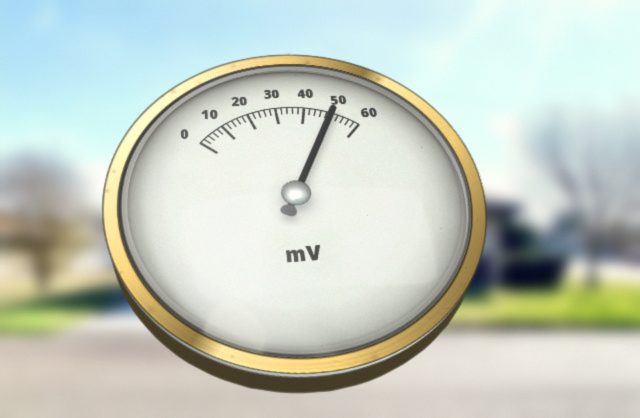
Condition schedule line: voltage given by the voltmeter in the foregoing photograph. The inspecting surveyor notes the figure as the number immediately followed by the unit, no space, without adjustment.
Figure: 50mV
